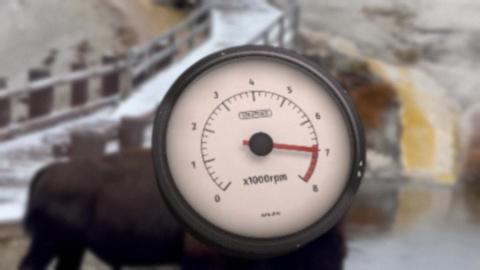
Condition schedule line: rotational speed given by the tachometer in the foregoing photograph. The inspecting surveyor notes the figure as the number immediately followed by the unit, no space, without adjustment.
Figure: 7000rpm
